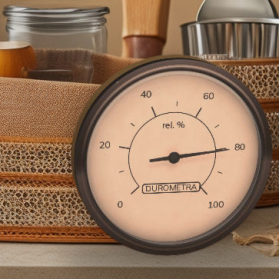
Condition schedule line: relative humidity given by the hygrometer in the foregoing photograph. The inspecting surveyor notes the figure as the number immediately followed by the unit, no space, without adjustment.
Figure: 80%
